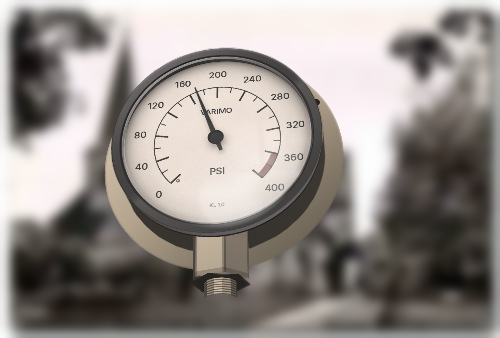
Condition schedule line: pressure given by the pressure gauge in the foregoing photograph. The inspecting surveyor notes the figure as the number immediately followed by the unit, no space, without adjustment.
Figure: 170psi
